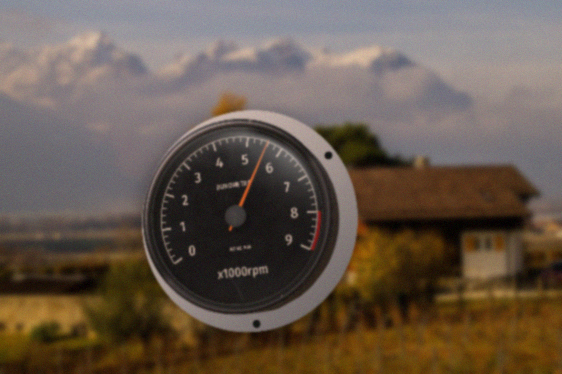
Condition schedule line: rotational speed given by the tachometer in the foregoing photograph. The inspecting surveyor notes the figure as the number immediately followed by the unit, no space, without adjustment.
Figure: 5600rpm
